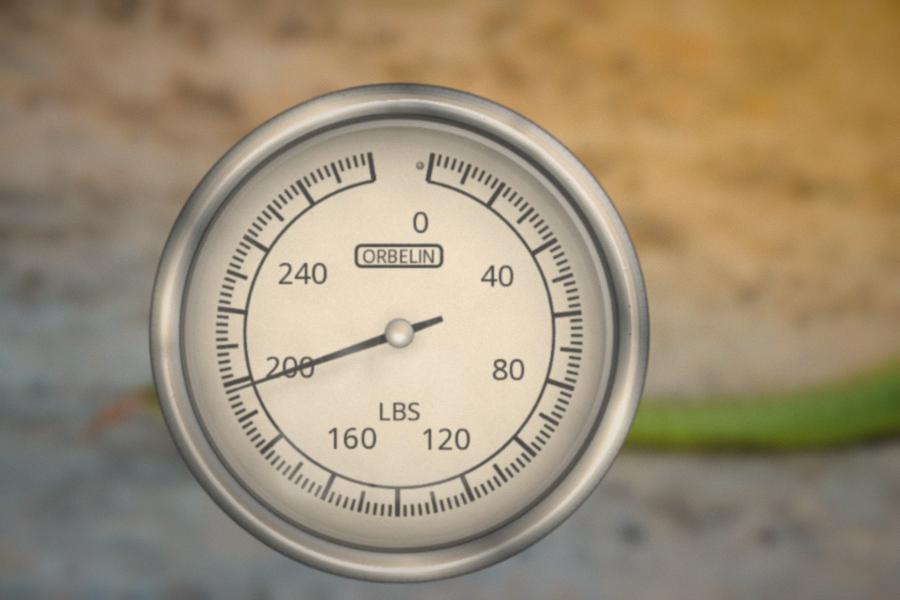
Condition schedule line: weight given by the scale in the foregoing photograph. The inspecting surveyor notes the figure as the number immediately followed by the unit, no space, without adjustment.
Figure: 198lb
